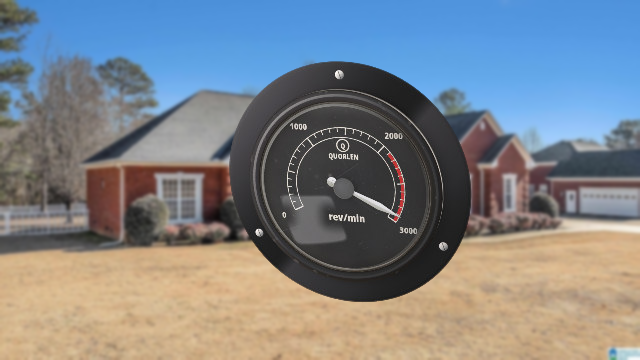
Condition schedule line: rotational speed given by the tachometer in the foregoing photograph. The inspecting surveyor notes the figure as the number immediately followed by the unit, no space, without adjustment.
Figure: 2900rpm
